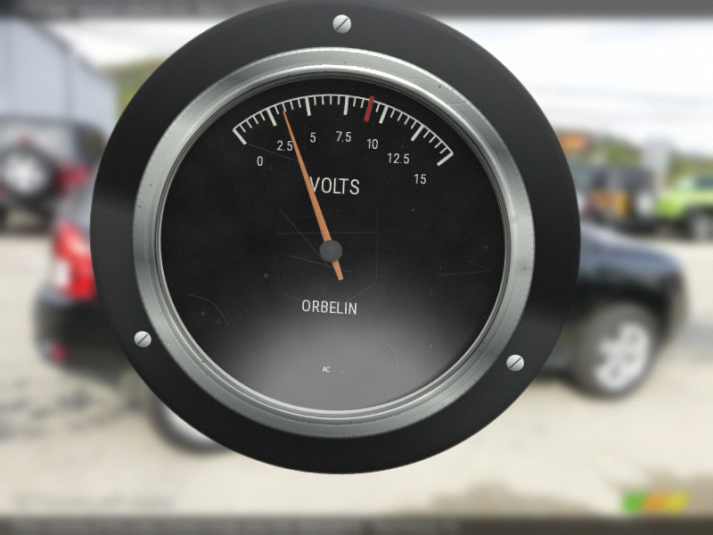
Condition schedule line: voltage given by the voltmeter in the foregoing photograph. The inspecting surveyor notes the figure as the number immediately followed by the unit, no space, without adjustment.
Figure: 3.5V
